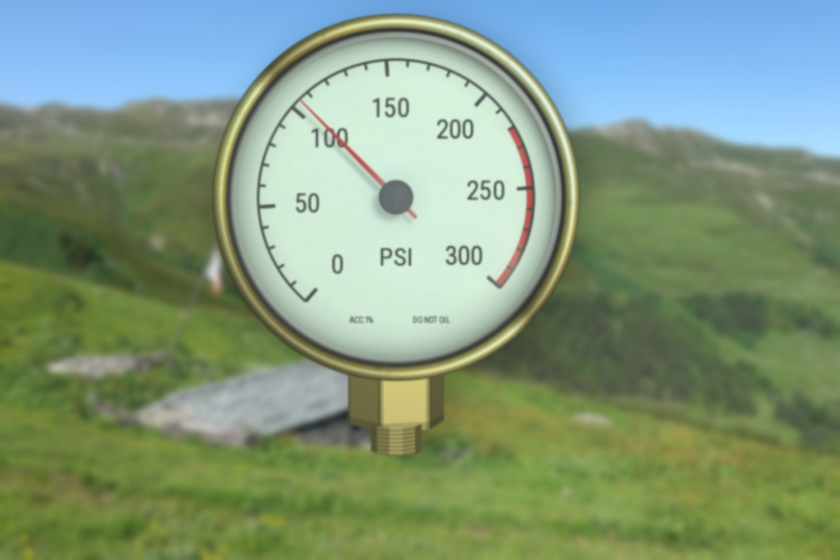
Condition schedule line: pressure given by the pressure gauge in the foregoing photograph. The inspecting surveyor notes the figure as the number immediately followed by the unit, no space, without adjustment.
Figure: 105psi
